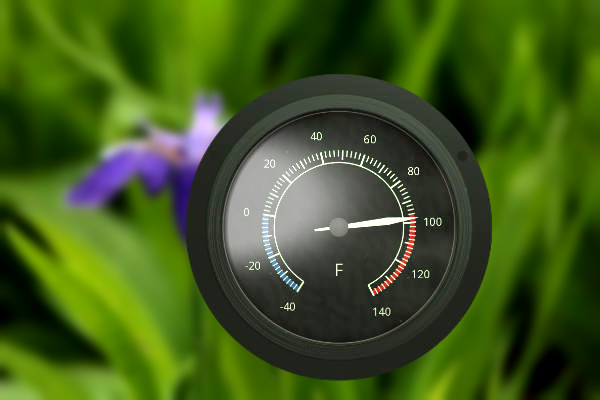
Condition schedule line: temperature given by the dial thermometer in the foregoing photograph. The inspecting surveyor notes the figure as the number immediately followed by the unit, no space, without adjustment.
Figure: 98°F
